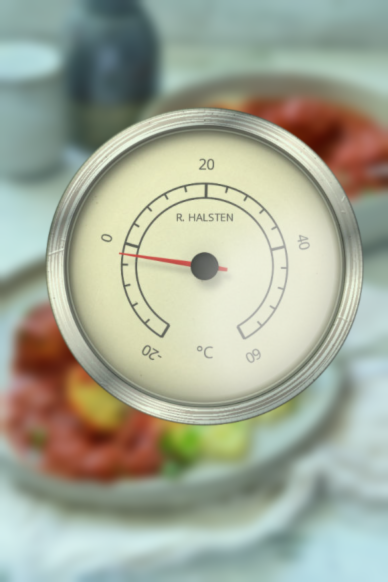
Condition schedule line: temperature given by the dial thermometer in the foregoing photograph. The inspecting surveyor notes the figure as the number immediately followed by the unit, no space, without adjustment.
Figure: -2°C
